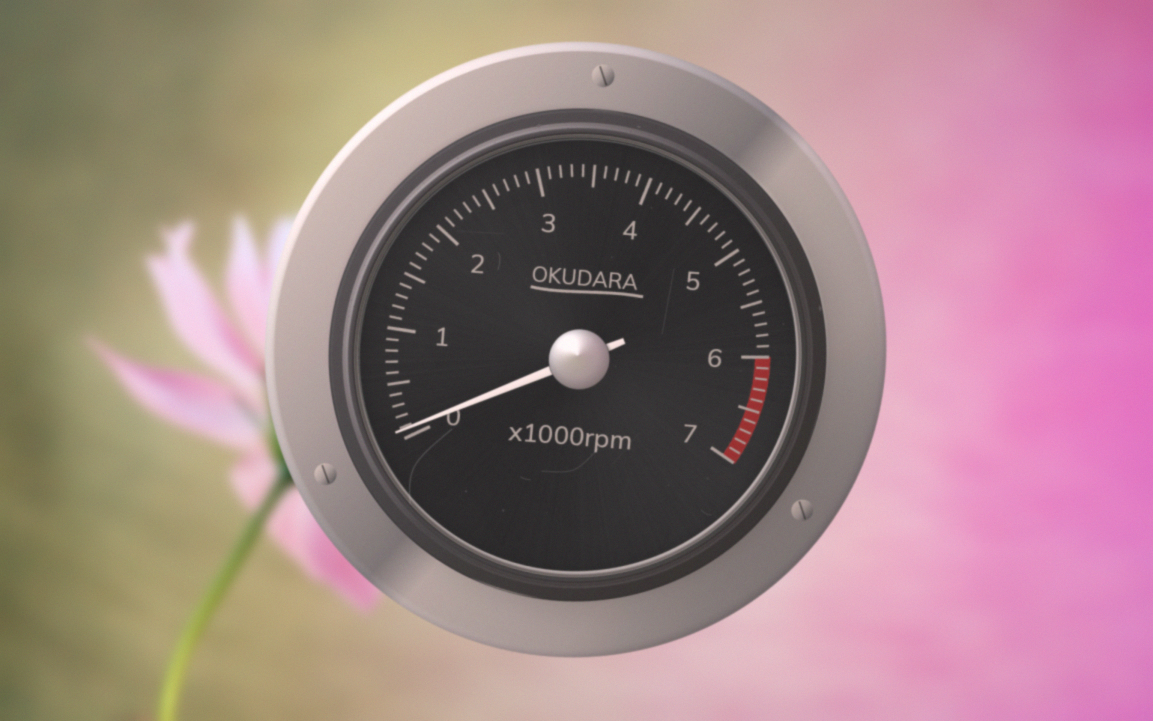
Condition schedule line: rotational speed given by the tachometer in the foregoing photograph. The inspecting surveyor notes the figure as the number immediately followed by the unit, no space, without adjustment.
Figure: 100rpm
